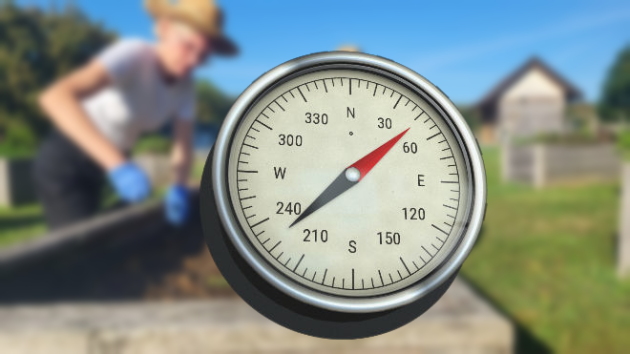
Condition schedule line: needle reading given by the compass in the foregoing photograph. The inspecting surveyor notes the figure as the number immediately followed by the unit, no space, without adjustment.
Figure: 47.5°
